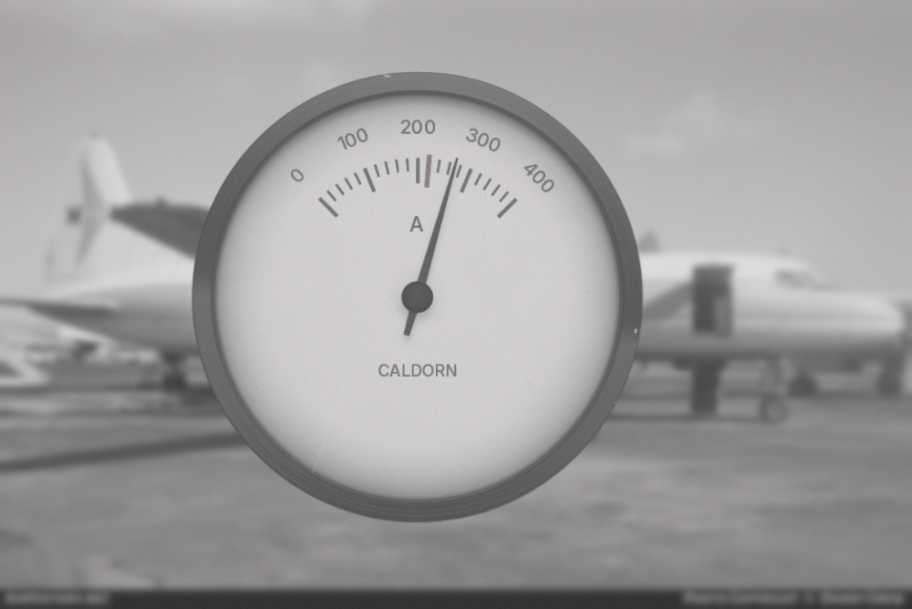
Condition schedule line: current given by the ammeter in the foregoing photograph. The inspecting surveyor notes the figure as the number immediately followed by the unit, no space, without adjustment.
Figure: 270A
